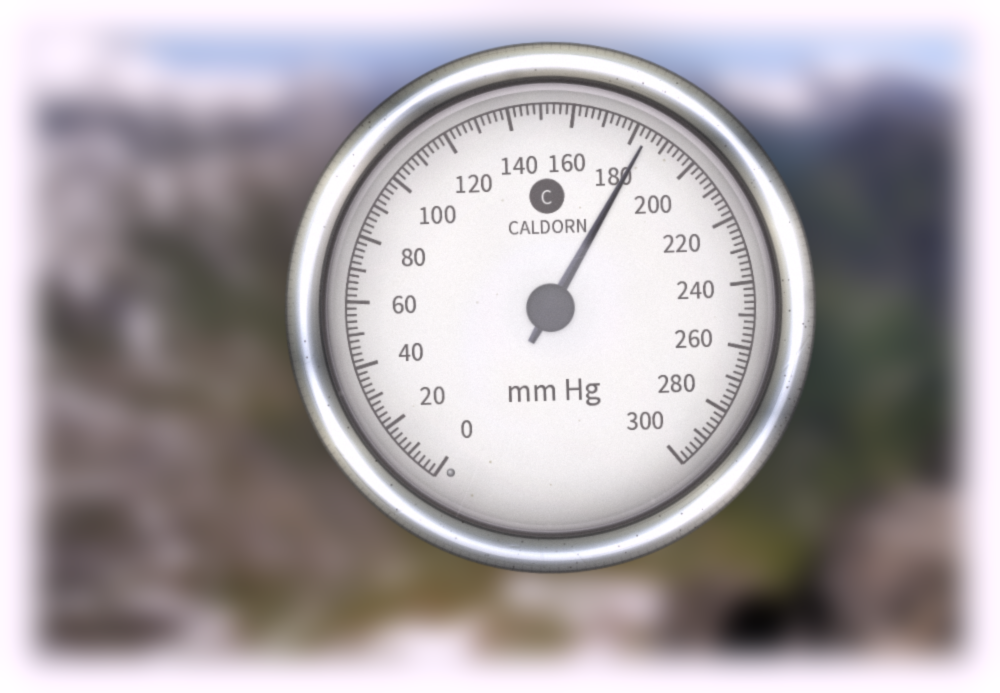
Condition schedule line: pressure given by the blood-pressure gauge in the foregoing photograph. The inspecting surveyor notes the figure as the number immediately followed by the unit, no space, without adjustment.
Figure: 184mmHg
